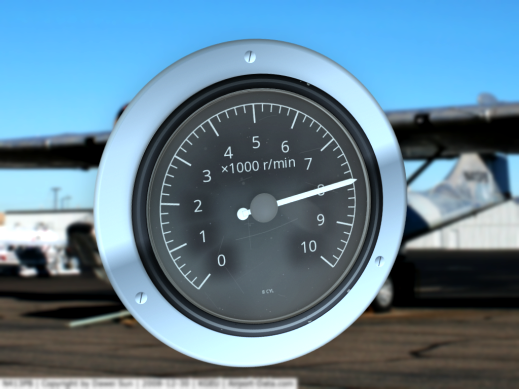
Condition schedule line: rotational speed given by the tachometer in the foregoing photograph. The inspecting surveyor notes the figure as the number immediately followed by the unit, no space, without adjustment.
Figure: 8000rpm
